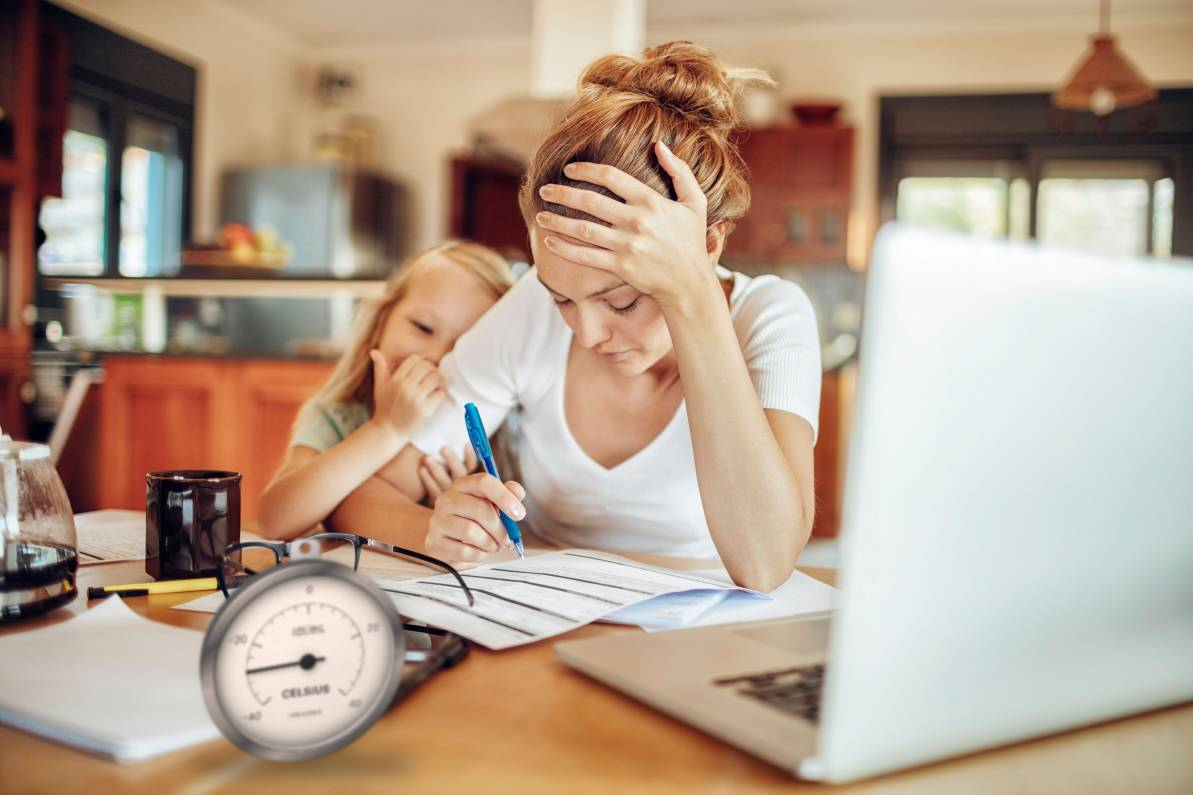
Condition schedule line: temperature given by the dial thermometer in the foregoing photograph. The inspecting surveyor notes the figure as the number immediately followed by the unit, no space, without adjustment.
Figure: -28°C
